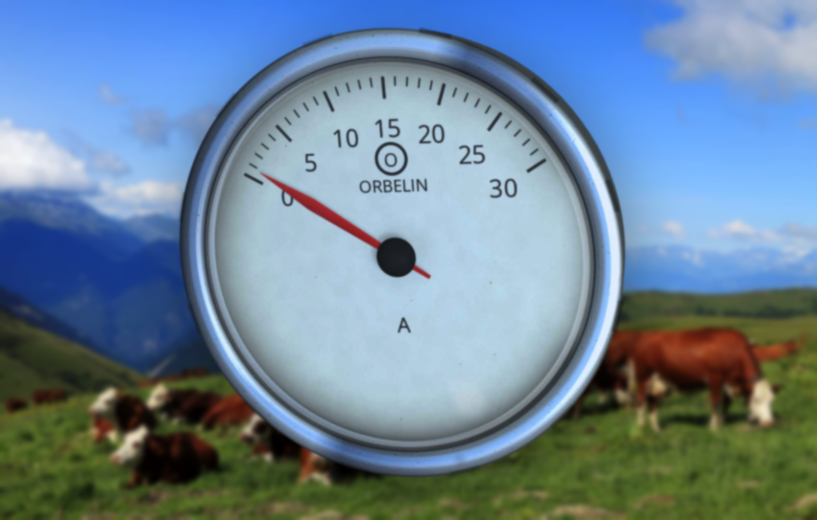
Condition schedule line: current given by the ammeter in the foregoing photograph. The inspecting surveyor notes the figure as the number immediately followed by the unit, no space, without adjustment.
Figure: 1A
